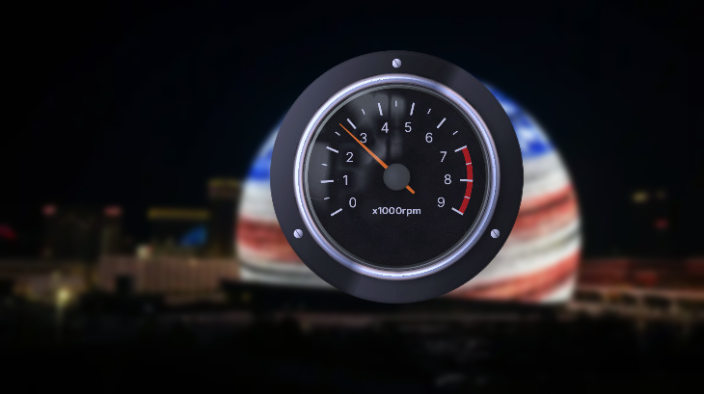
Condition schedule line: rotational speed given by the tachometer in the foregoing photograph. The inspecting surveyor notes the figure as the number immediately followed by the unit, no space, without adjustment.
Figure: 2750rpm
